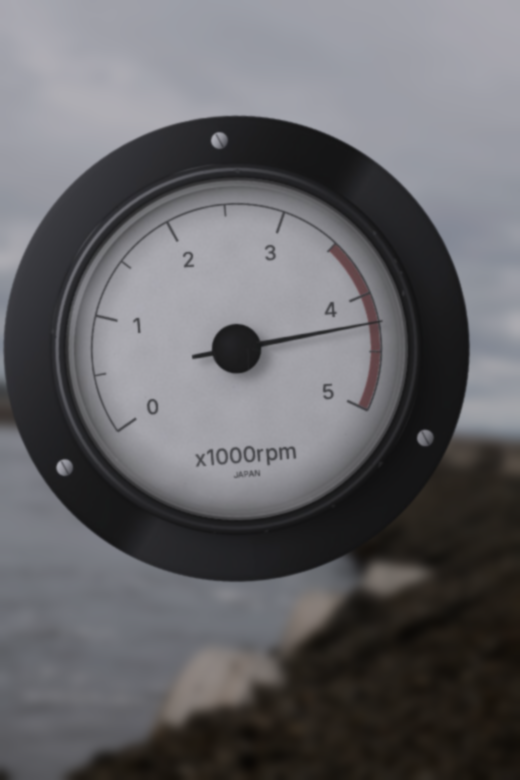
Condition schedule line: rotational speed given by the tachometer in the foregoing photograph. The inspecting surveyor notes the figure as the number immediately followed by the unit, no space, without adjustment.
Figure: 4250rpm
